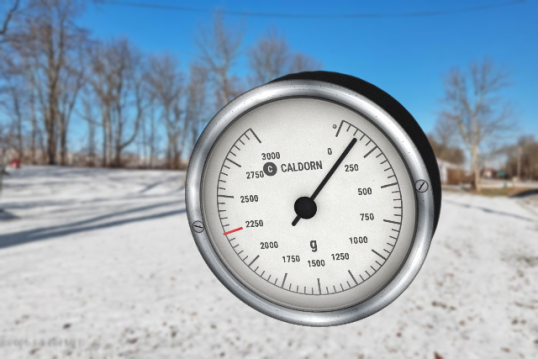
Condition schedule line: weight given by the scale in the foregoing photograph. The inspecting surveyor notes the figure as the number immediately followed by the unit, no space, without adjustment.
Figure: 125g
